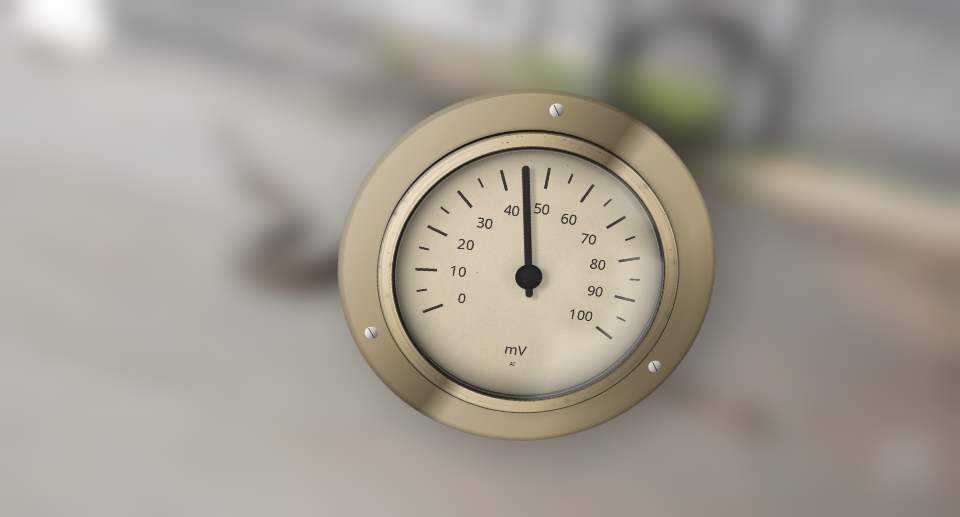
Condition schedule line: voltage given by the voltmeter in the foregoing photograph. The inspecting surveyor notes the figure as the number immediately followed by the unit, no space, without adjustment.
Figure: 45mV
